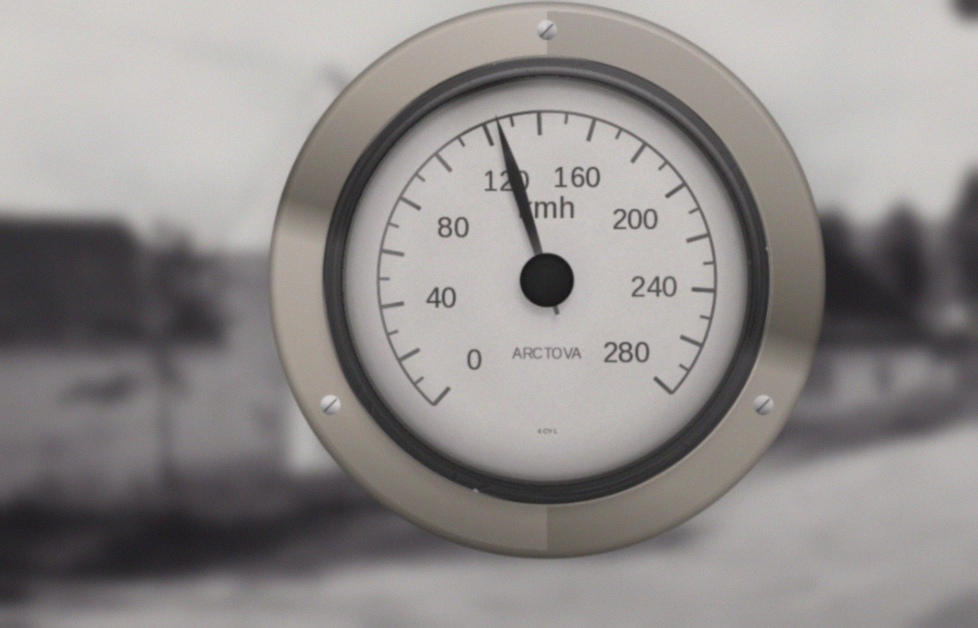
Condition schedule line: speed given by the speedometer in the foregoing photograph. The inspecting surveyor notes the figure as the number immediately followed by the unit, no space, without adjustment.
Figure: 125km/h
